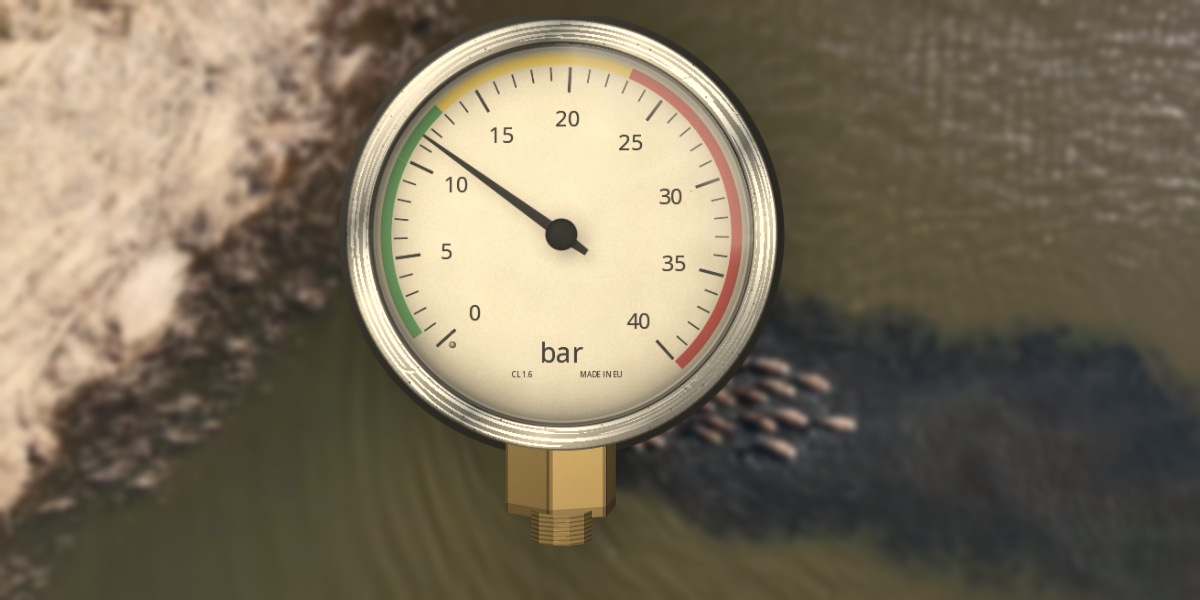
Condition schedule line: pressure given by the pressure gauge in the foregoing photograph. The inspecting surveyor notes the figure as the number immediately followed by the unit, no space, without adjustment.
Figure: 11.5bar
